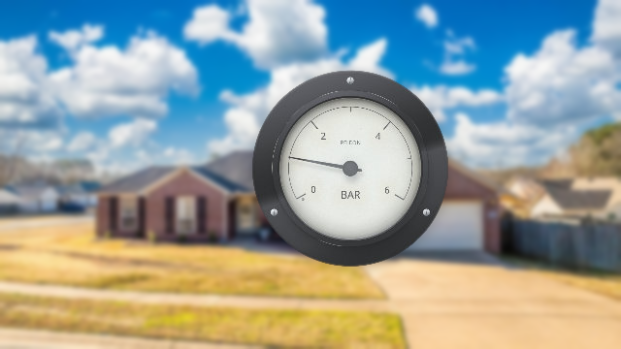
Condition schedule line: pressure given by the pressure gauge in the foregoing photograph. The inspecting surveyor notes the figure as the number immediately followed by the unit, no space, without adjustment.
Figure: 1bar
